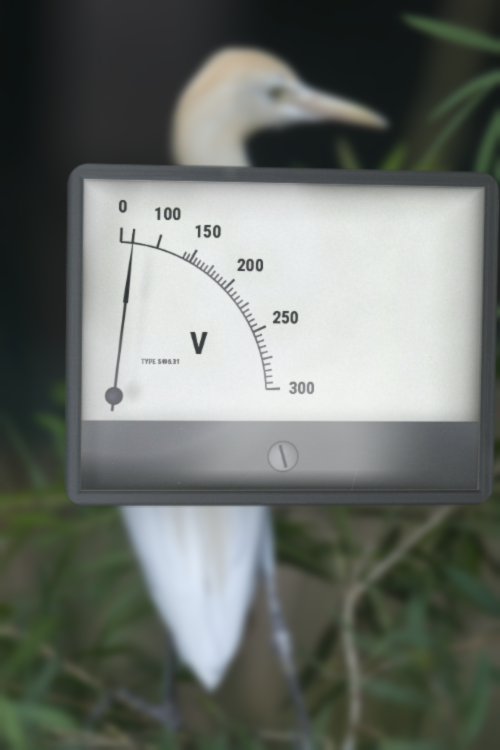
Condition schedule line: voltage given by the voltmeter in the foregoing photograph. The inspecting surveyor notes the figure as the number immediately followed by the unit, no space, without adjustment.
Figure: 50V
